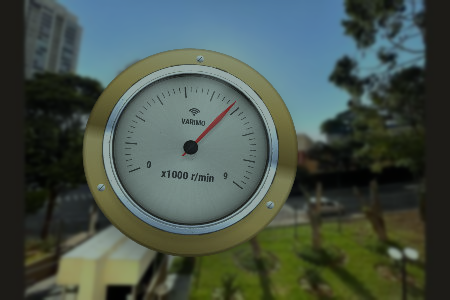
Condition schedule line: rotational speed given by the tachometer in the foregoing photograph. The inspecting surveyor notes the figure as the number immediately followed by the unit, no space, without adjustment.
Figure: 5800rpm
